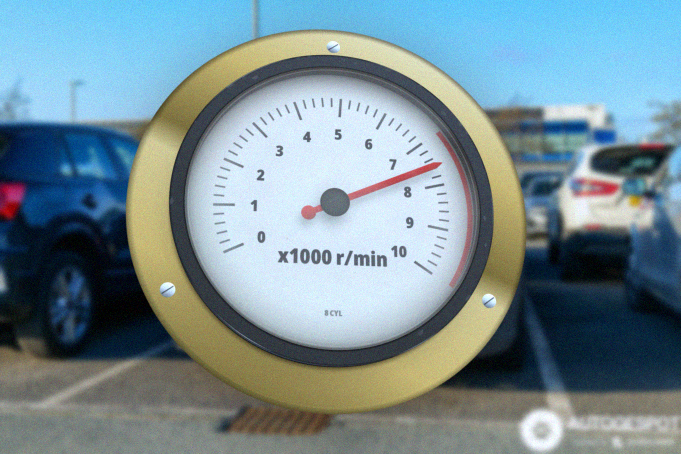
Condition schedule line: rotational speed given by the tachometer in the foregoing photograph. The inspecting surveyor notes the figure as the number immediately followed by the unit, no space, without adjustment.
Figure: 7600rpm
